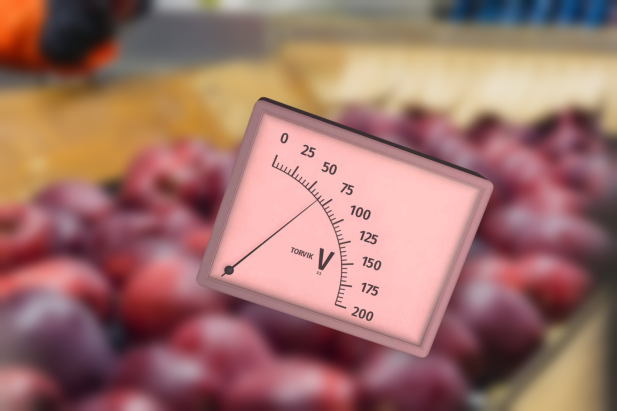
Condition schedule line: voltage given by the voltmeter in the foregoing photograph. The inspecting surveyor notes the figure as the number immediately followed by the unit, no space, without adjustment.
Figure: 65V
